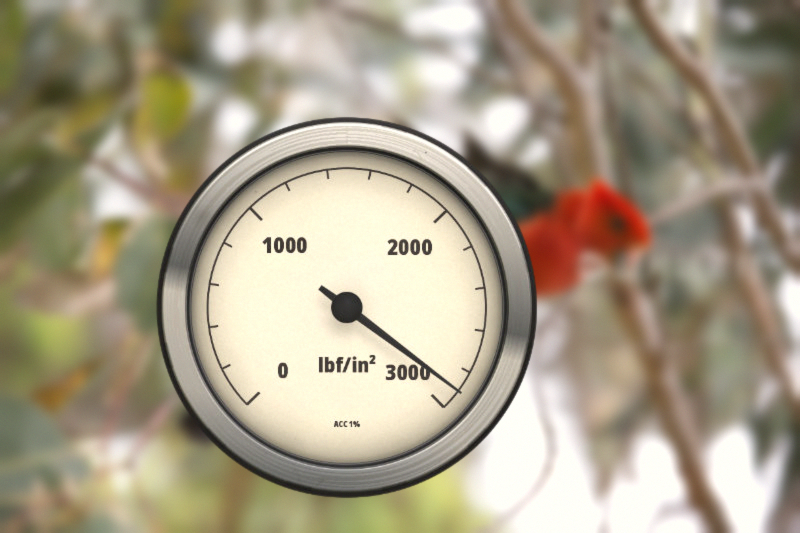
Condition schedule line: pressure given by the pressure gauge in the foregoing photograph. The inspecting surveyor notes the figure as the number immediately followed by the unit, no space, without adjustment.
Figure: 2900psi
